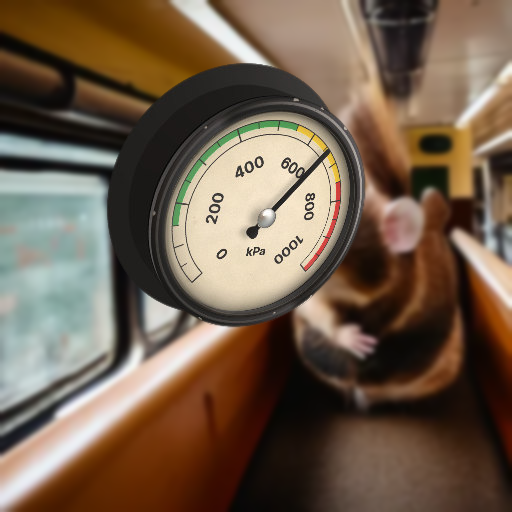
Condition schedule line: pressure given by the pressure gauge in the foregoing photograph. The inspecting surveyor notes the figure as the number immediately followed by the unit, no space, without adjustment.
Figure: 650kPa
